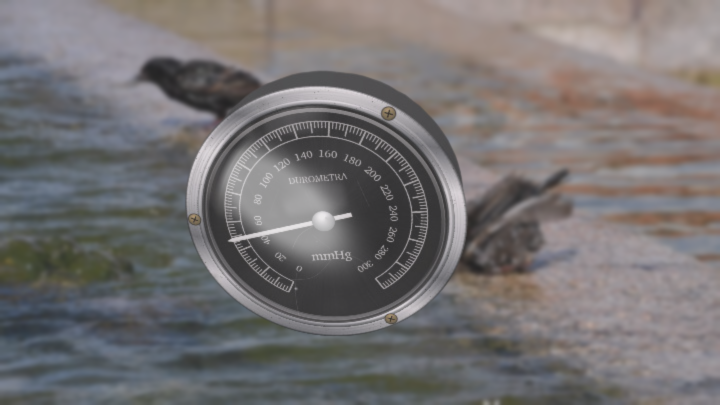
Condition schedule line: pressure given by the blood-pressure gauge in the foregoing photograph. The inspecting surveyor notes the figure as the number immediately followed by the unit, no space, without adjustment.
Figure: 50mmHg
